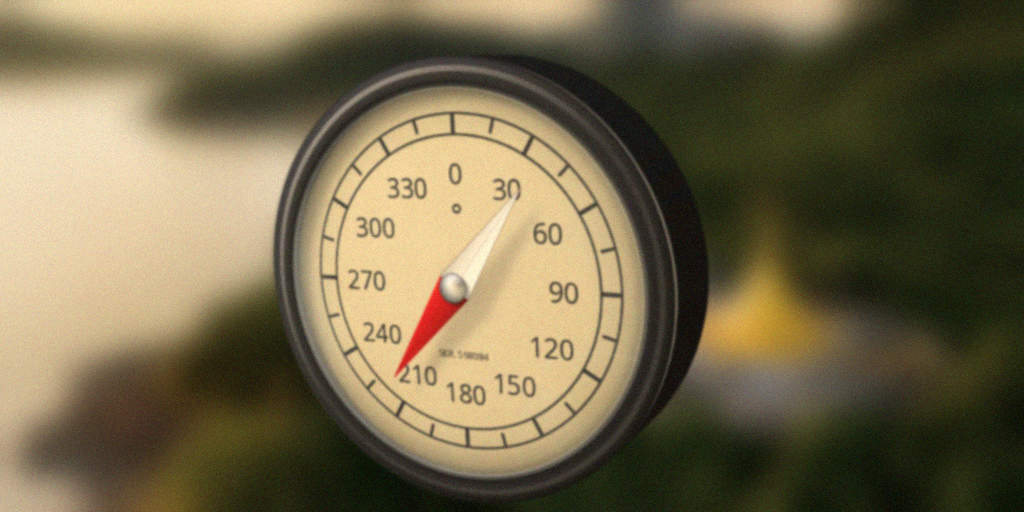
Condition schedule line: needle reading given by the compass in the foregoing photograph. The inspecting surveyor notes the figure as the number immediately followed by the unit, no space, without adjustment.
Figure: 217.5°
